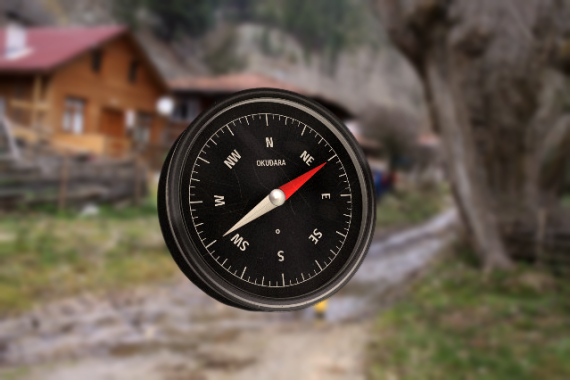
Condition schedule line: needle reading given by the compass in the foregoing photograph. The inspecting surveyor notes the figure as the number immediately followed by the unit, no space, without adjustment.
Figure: 60°
